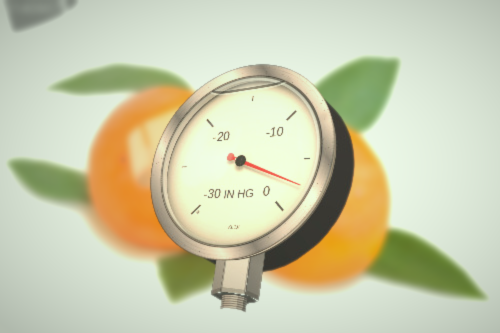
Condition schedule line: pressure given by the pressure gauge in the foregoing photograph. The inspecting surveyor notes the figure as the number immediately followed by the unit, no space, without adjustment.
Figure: -2.5inHg
